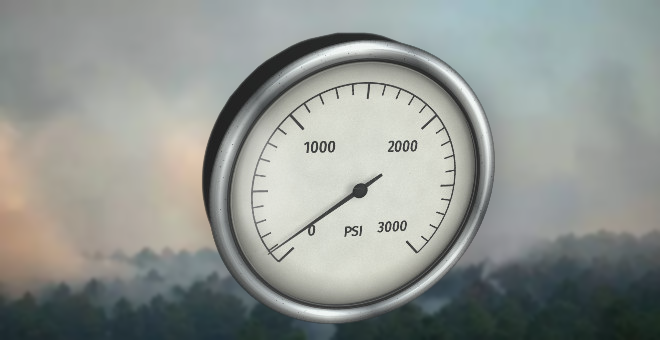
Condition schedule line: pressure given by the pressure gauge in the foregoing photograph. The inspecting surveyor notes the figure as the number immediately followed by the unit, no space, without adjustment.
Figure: 100psi
